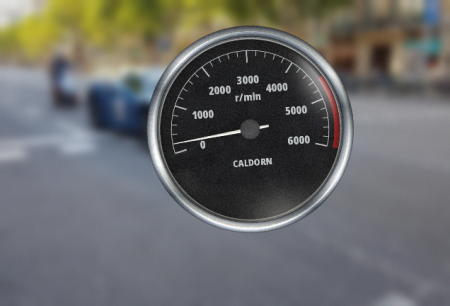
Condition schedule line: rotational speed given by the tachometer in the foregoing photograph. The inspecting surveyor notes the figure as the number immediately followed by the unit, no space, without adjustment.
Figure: 200rpm
